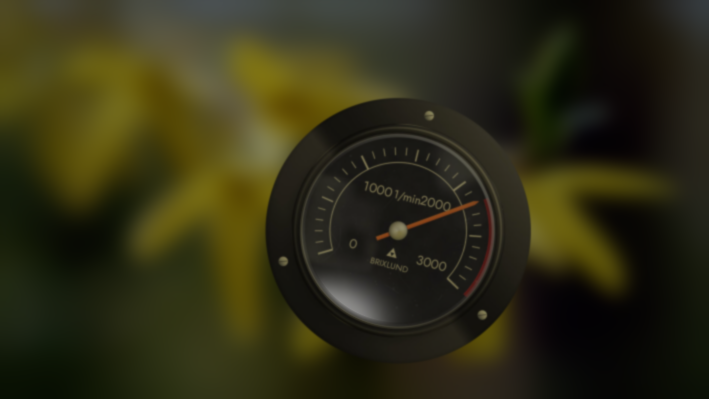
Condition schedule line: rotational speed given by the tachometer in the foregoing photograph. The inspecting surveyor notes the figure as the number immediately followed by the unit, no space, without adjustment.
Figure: 2200rpm
